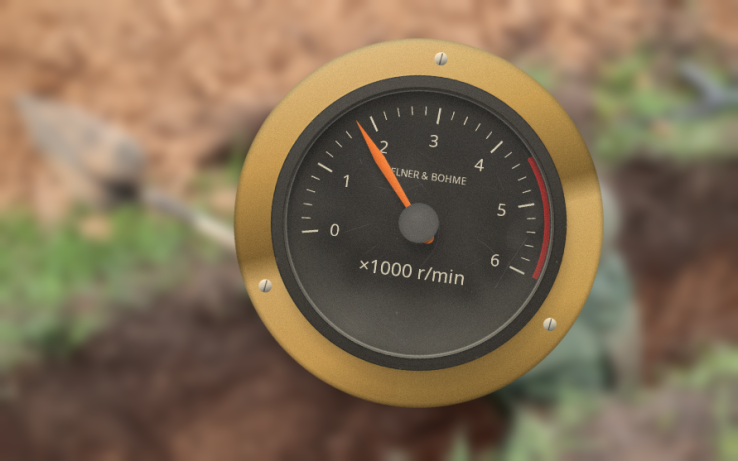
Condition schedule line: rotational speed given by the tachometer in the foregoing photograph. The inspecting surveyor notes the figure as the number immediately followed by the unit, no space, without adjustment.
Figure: 1800rpm
